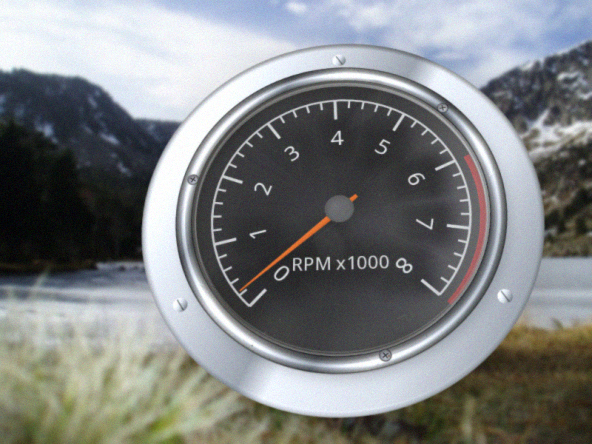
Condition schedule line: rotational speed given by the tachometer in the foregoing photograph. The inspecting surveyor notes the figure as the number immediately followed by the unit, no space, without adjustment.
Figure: 200rpm
